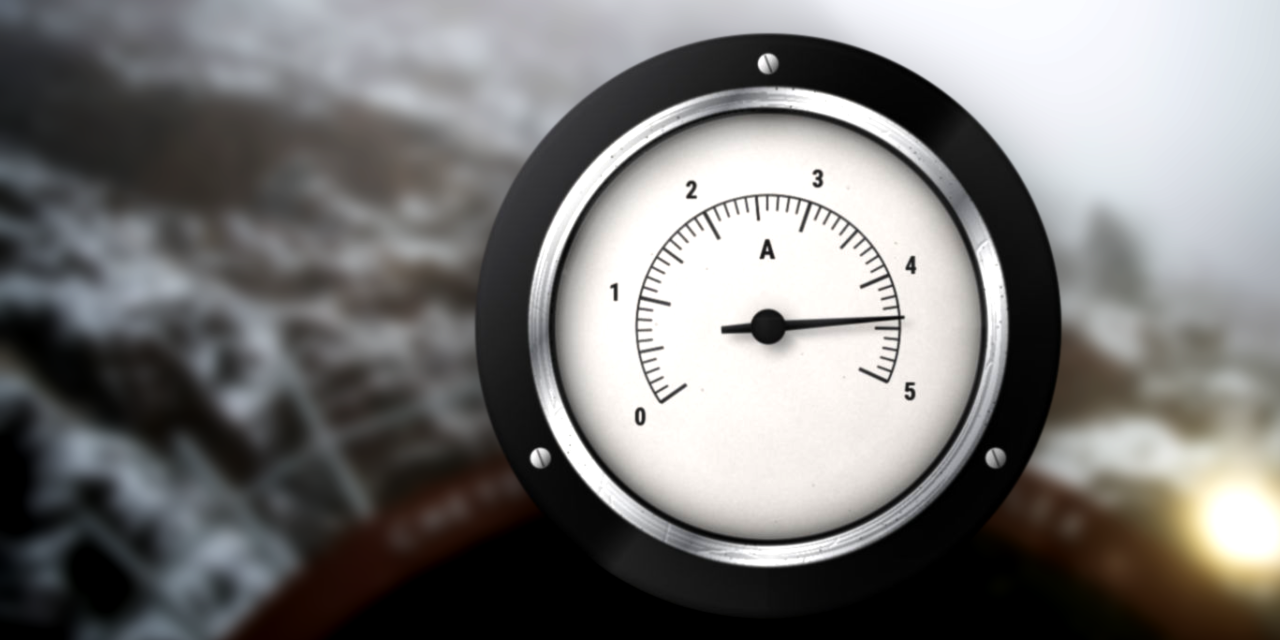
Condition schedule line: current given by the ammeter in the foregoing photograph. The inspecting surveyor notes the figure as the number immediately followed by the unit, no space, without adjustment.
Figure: 4.4A
